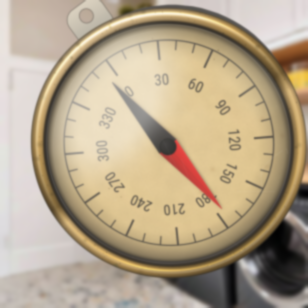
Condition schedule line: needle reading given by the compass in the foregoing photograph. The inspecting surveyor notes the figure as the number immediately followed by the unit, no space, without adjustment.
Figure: 175°
